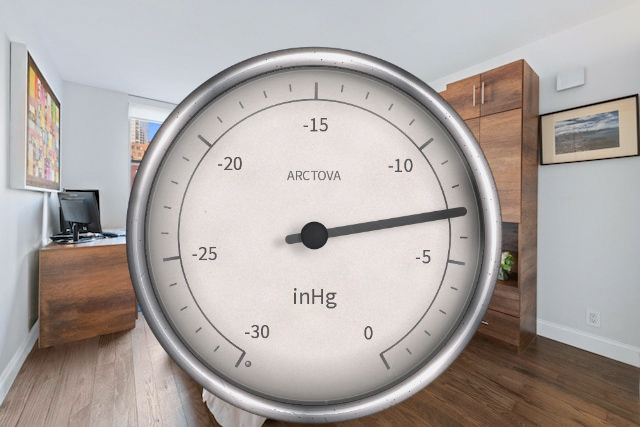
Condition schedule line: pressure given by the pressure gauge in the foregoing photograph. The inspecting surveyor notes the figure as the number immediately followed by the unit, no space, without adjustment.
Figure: -7inHg
